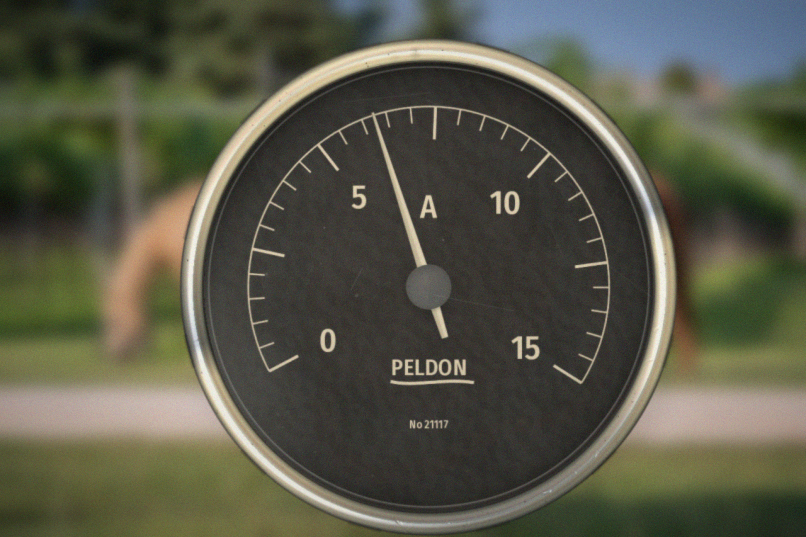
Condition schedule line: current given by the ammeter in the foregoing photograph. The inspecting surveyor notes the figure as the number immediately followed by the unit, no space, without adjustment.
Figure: 6.25A
